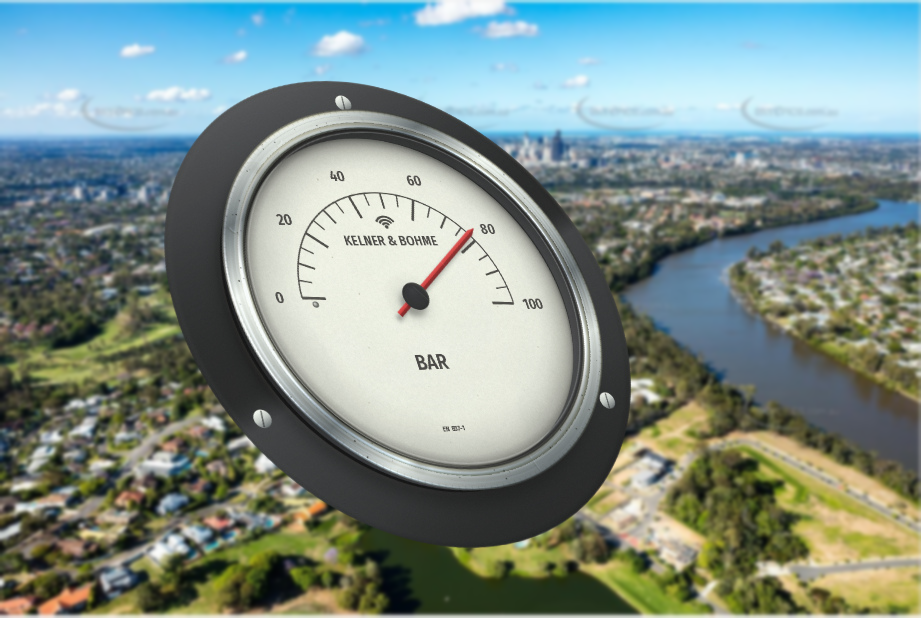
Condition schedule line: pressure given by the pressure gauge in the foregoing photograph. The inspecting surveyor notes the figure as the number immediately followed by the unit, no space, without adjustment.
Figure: 77.5bar
